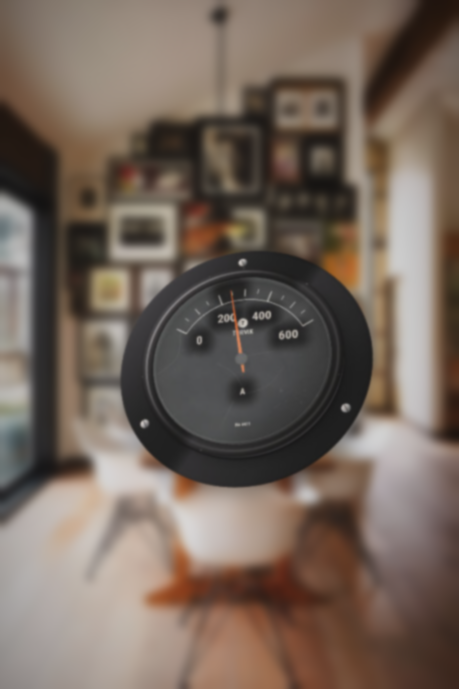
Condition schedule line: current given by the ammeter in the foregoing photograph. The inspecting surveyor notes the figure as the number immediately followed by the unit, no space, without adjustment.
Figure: 250A
